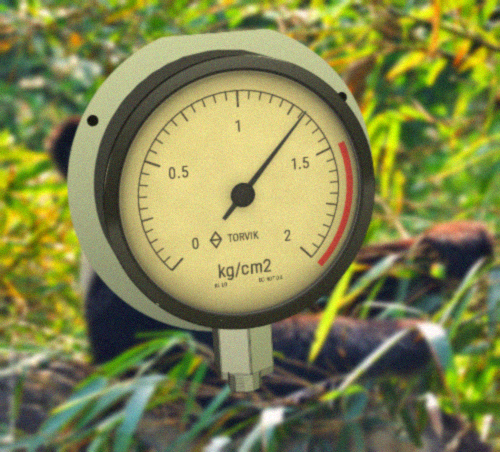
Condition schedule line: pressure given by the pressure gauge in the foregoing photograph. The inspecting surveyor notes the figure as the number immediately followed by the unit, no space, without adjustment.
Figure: 1.3kg/cm²
